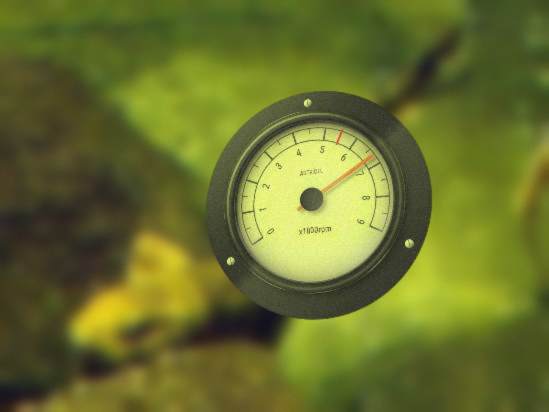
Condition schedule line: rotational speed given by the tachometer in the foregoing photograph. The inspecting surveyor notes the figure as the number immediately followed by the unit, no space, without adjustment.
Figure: 6750rpm
